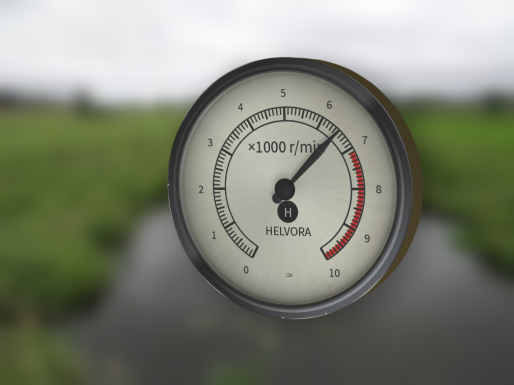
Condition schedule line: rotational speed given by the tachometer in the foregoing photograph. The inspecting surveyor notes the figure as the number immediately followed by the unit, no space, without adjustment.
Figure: 6500rpm
